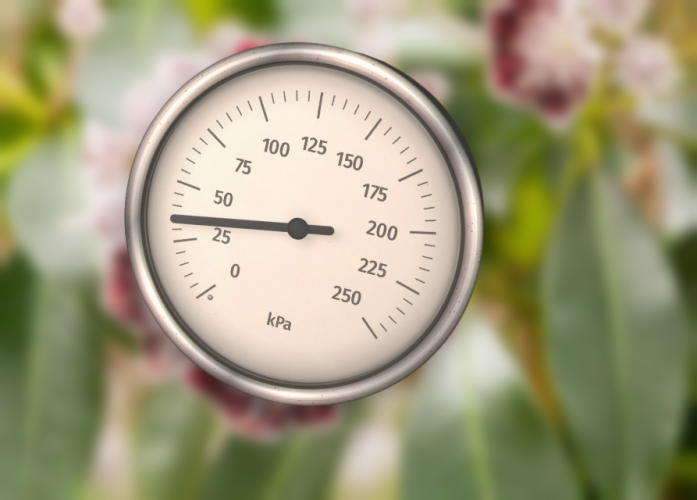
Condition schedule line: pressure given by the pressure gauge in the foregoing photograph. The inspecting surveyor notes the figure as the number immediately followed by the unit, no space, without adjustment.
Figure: 35kPa
